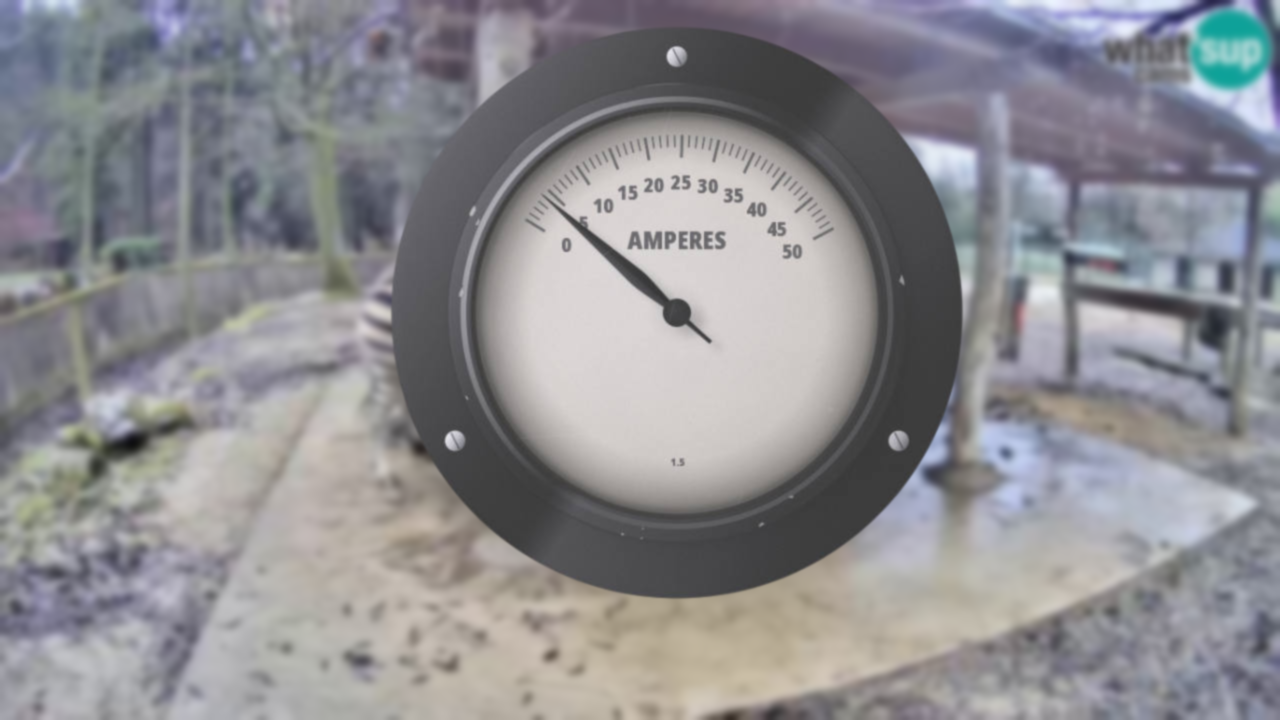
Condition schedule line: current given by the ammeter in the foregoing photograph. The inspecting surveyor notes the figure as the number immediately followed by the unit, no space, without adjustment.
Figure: 4A
